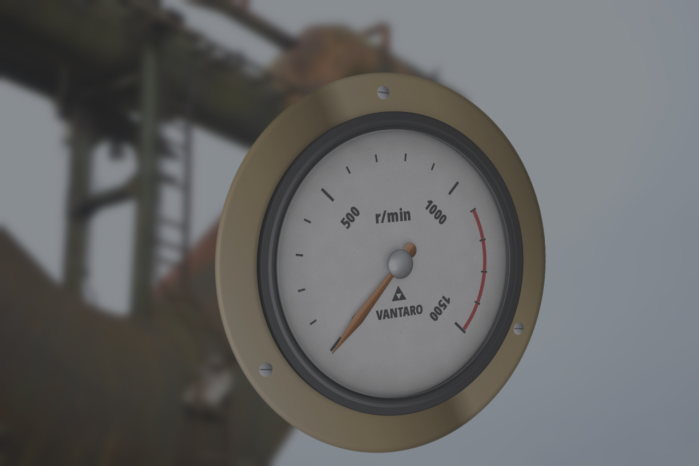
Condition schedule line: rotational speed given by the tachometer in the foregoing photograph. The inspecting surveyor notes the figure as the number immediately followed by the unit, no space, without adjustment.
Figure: 0rpm
